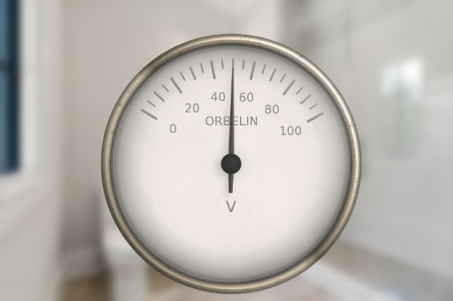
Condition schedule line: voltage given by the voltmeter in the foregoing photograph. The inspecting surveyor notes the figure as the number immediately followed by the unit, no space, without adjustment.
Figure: 50V
